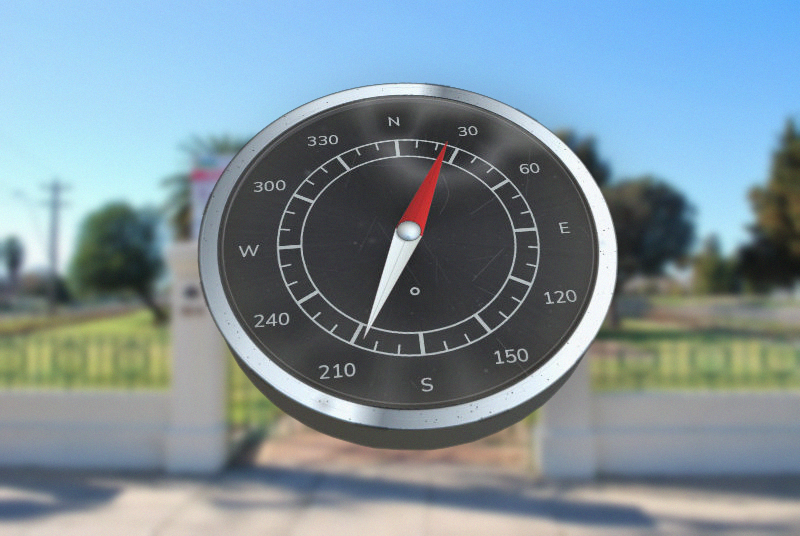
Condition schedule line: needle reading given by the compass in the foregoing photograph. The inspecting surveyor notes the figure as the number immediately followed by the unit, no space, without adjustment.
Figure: 25°
